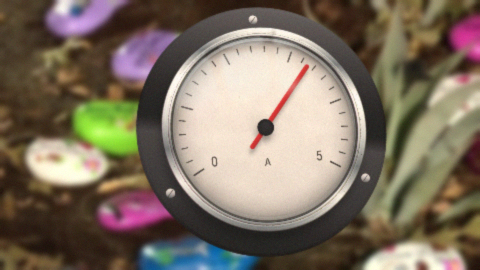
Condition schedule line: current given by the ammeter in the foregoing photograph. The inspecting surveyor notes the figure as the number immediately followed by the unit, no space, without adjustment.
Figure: 3.3A
